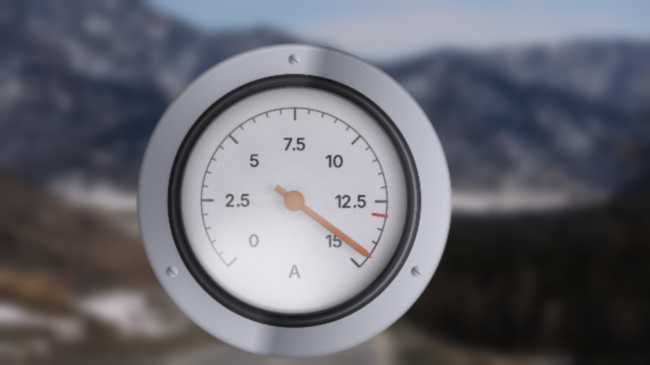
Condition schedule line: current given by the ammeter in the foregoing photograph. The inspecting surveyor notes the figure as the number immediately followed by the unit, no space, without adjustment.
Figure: 14.5A
